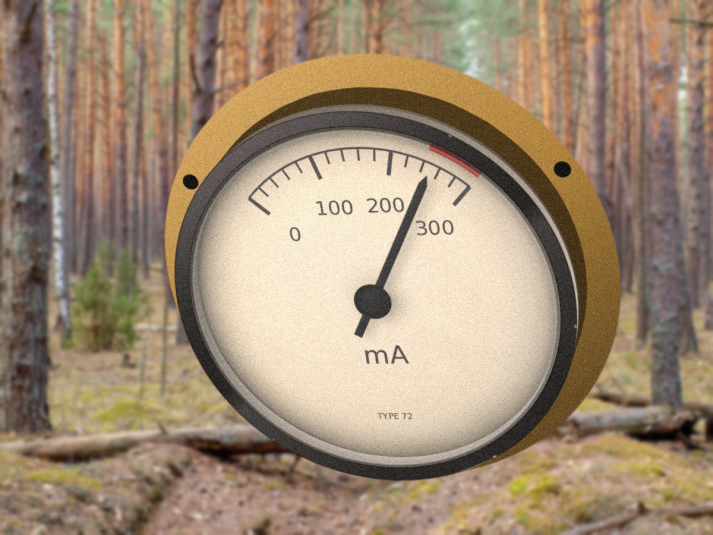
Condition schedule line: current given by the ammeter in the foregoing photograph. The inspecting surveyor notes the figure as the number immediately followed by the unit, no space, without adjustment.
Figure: 250mA
